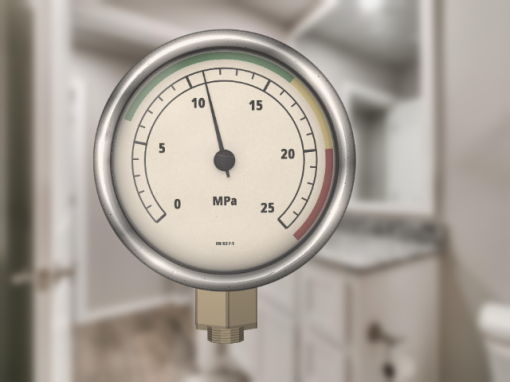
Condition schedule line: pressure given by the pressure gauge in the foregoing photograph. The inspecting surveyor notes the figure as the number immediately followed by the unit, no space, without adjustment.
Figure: 11MPa
